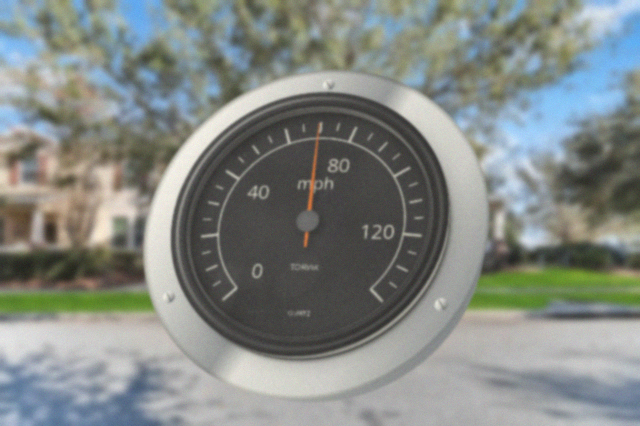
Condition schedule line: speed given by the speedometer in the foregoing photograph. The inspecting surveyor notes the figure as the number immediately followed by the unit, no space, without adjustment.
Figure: 70mph
